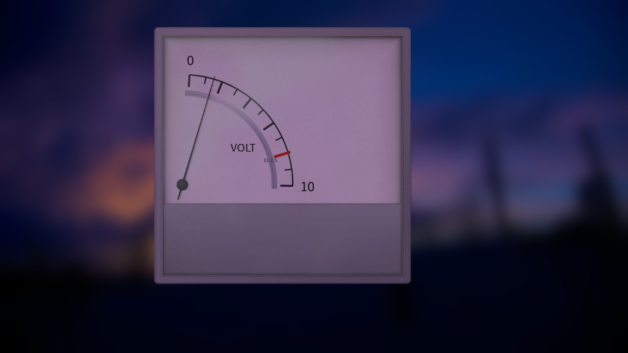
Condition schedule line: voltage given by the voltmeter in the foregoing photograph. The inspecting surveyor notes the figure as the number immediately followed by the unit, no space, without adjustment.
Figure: 1.5V
